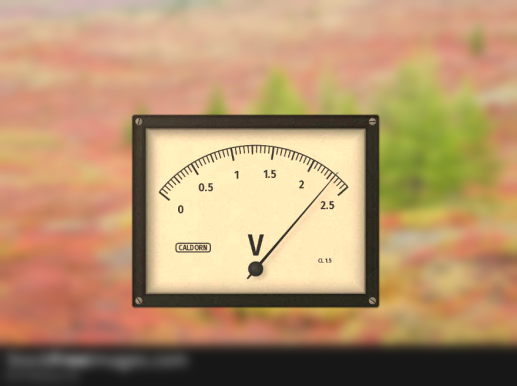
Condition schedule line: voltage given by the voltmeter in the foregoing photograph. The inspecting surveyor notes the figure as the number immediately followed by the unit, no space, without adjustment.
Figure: 2.3V
